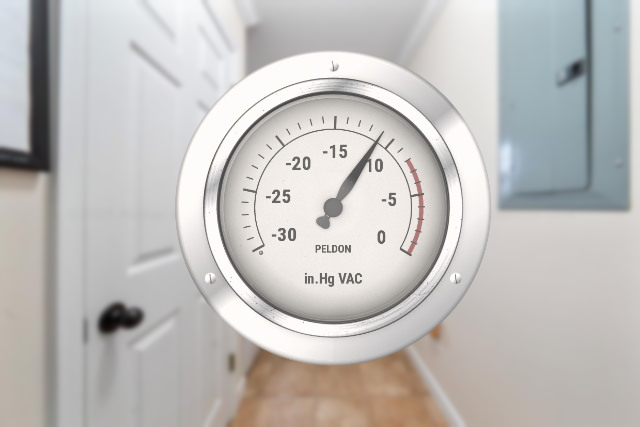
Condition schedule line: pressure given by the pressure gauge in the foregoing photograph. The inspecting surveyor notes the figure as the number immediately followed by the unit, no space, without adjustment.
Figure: -11inHg
